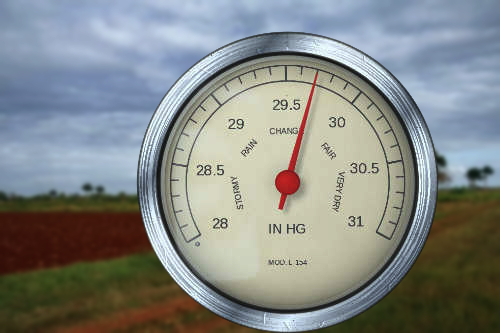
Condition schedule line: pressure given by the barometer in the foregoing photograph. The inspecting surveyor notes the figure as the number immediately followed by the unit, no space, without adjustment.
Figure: 29.7inHg
